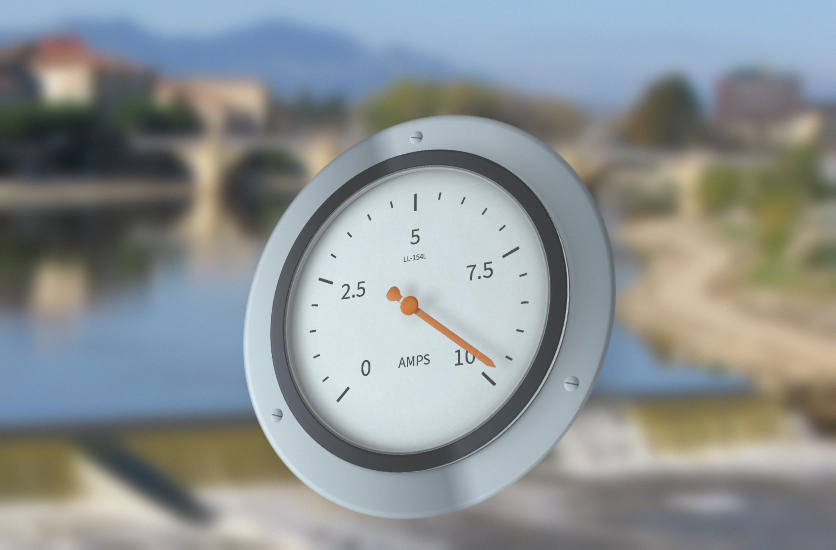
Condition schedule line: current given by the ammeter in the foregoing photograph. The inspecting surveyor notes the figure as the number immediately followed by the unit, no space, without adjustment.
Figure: 9.75A
